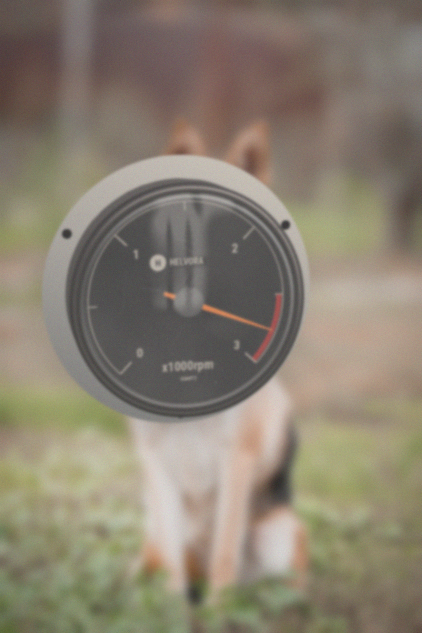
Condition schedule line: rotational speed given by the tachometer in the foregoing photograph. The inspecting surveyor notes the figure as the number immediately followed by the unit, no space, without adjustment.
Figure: 2750rpm
